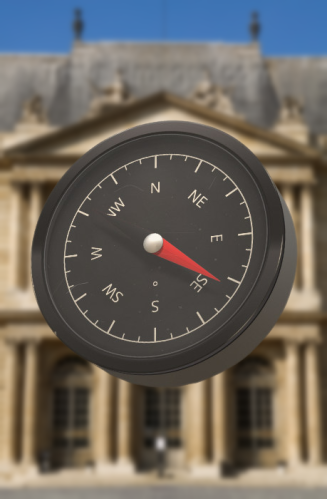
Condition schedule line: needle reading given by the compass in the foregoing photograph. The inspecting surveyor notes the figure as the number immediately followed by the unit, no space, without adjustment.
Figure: 125°
